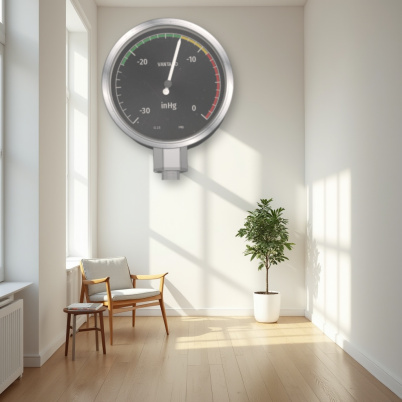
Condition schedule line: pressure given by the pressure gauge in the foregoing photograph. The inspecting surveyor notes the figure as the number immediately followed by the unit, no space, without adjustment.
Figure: -13inHg
